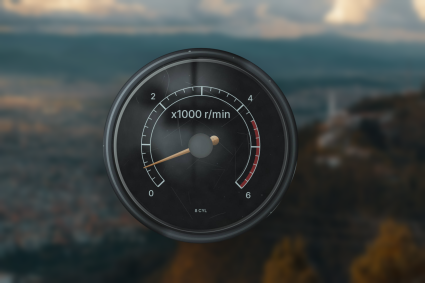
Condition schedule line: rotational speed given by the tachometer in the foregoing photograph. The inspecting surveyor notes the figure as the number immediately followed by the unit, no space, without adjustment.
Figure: 500rpm
